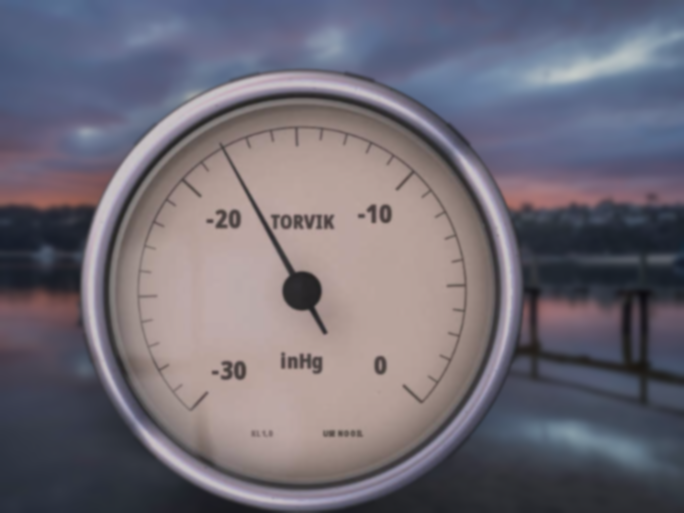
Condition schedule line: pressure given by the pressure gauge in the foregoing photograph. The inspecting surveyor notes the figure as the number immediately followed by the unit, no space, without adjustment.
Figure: -18inHg
